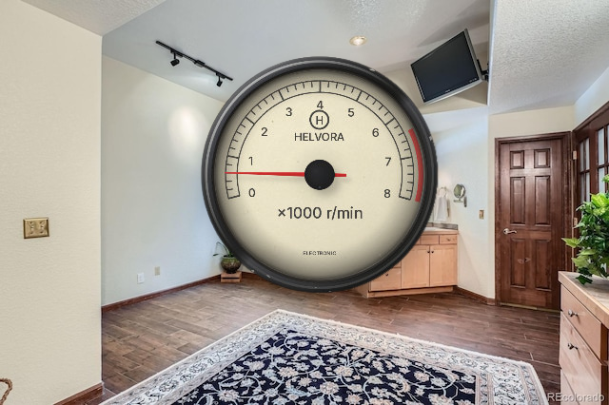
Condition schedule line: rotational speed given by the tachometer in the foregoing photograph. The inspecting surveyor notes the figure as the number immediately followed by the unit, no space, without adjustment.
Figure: 600rpm
